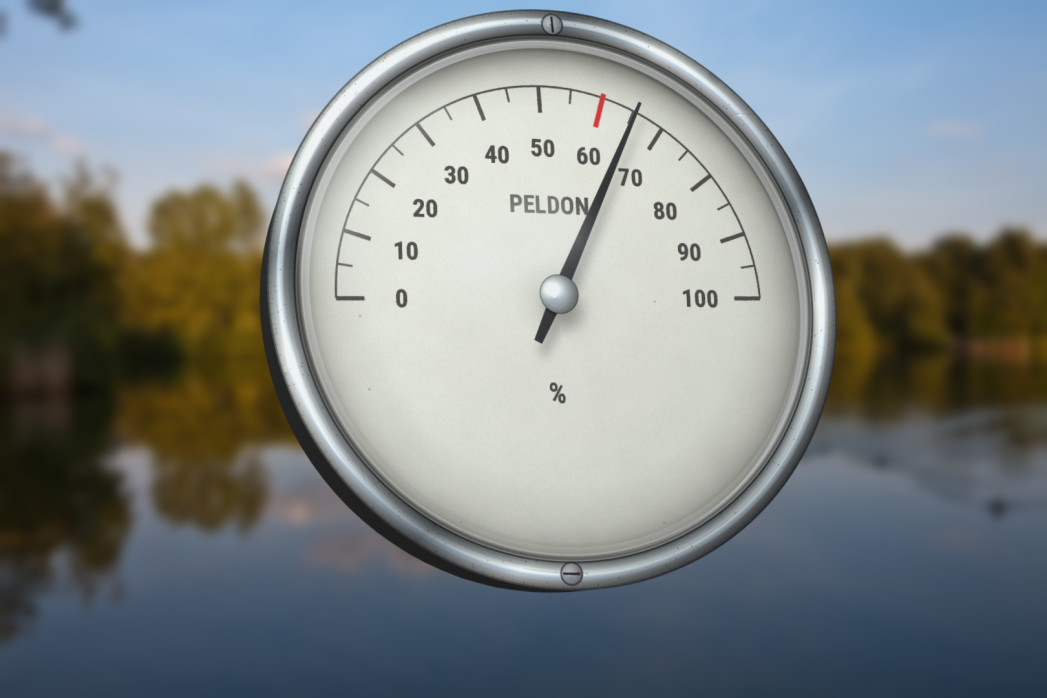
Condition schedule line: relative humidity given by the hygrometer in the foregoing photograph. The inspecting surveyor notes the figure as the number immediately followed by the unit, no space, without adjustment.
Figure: 65%
